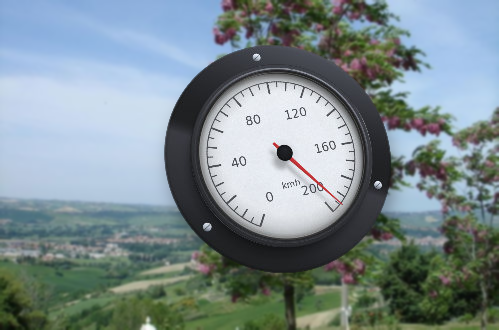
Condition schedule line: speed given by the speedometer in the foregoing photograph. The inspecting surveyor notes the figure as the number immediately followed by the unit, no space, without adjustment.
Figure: 195km/h
